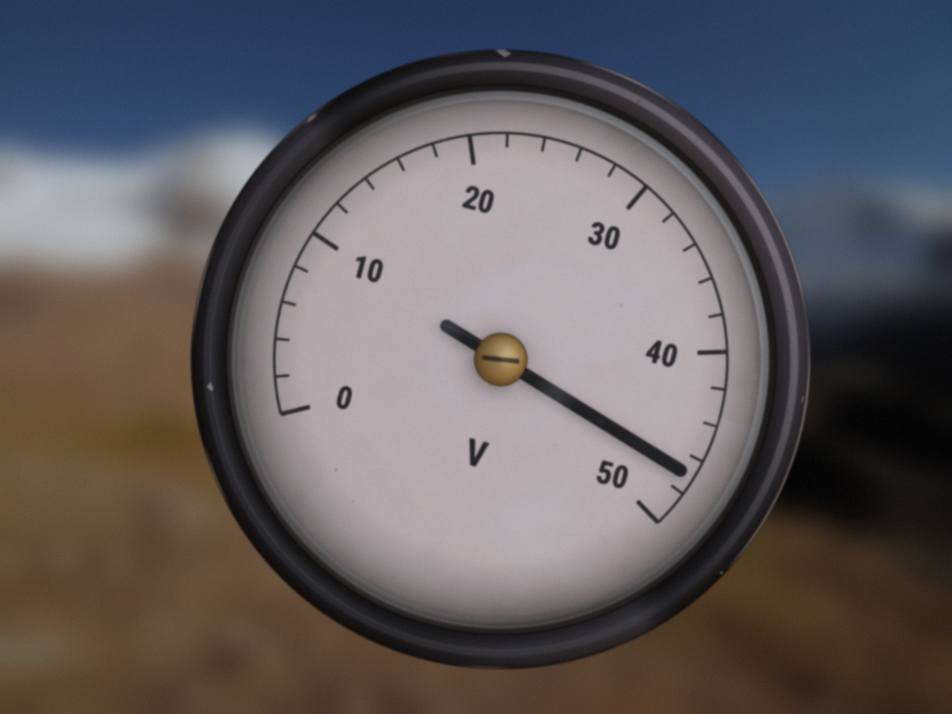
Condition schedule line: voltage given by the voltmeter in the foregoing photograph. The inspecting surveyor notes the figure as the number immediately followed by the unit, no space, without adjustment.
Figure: 47V
